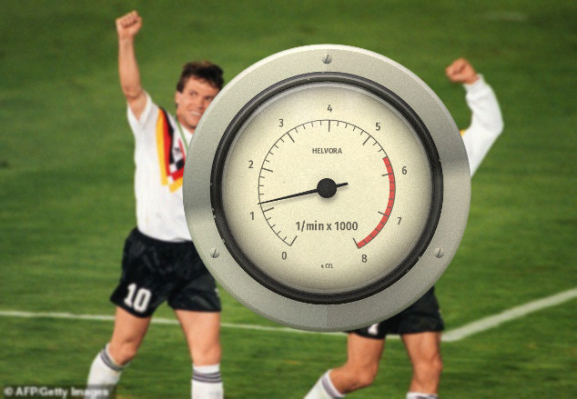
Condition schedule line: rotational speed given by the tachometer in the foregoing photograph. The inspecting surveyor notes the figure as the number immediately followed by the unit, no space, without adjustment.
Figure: 1200rpm
